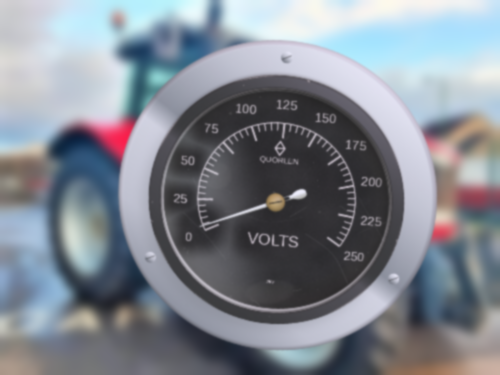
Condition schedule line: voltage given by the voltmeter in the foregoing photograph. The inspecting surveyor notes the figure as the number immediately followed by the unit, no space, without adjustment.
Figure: 5V
